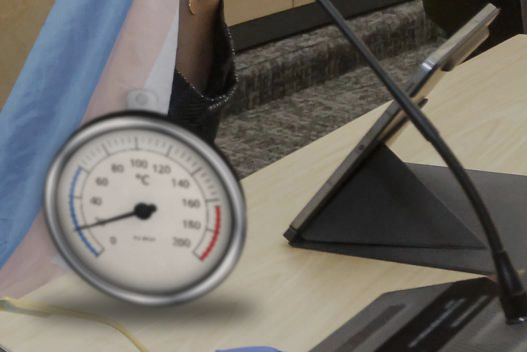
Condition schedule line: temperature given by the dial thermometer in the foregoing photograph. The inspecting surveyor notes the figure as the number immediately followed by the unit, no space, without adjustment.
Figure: 20°C
